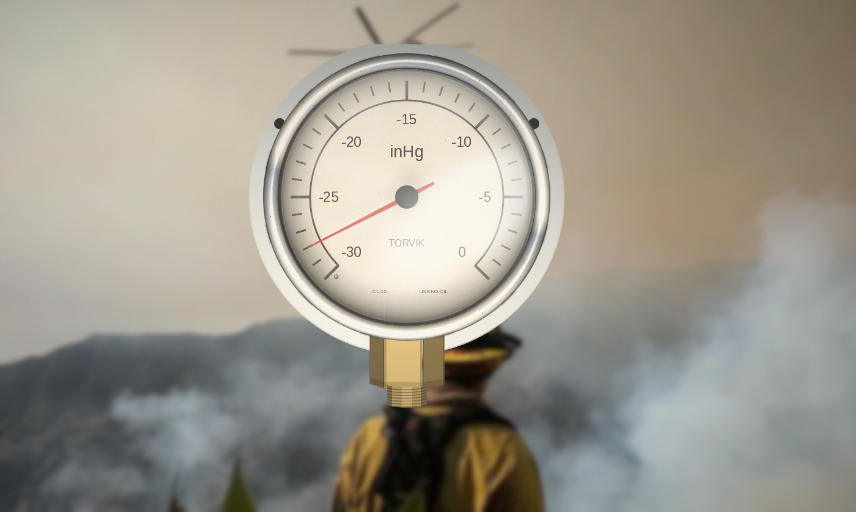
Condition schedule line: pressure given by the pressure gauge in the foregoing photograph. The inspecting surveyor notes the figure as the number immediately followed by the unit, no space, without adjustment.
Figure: -28inHg
